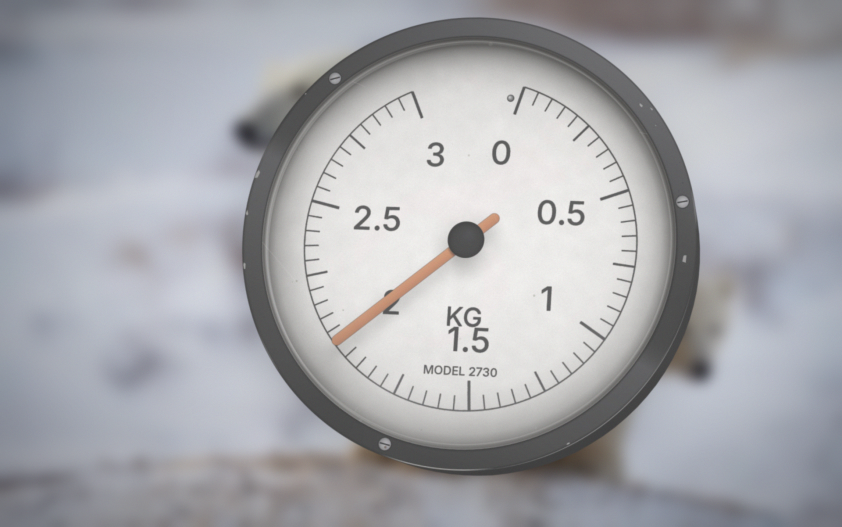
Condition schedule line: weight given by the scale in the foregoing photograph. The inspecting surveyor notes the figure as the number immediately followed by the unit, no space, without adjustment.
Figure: 2kg
